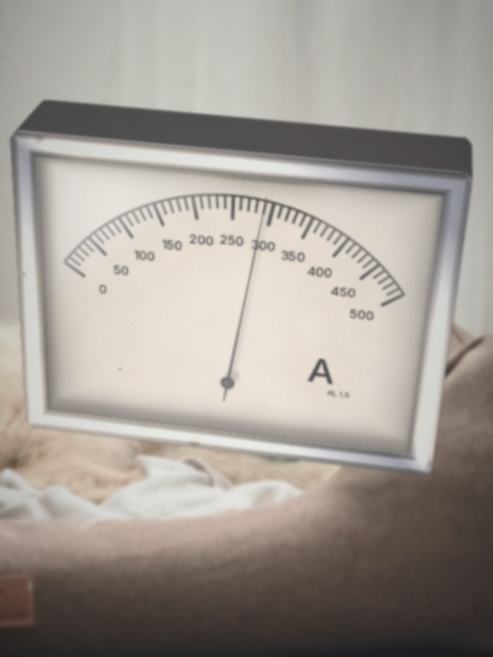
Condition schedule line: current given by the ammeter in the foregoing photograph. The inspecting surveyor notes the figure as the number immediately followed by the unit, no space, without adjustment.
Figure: 290A
